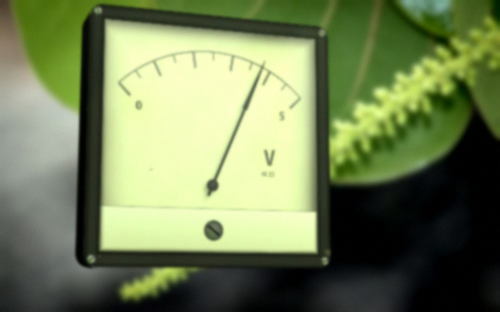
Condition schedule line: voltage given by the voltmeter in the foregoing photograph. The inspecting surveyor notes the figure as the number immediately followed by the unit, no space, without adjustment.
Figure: 3.75V
